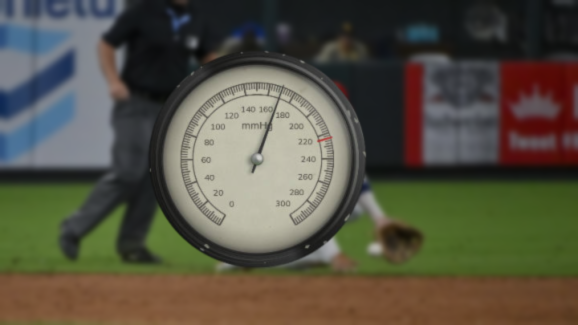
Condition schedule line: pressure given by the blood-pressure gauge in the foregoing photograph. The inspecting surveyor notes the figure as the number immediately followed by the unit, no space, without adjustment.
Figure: 170mmHg
